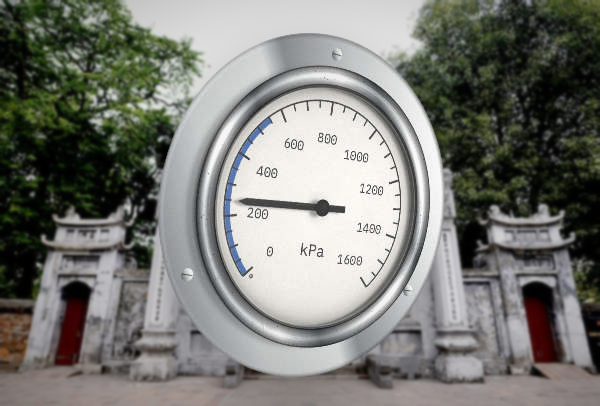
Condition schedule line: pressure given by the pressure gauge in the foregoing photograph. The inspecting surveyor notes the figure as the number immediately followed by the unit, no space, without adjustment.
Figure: 250kPa
